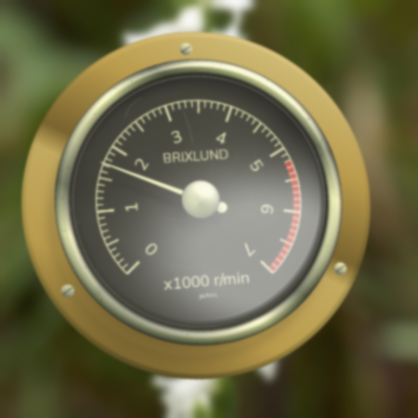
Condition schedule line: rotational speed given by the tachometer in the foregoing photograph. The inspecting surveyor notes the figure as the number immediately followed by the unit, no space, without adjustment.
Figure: 1700rpm
